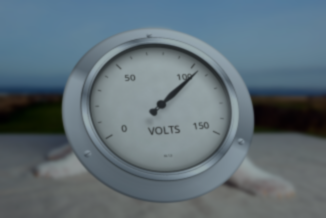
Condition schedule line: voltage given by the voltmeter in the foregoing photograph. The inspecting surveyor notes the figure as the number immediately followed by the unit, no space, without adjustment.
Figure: 105V
